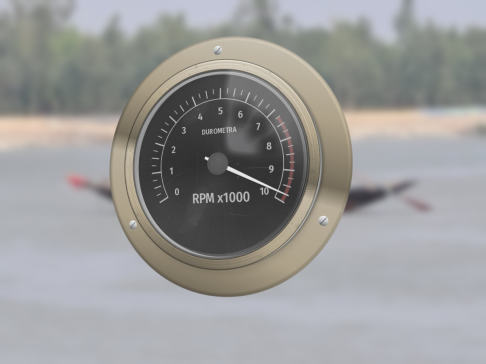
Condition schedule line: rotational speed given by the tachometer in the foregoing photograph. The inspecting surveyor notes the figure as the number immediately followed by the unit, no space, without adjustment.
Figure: 9750rpm
